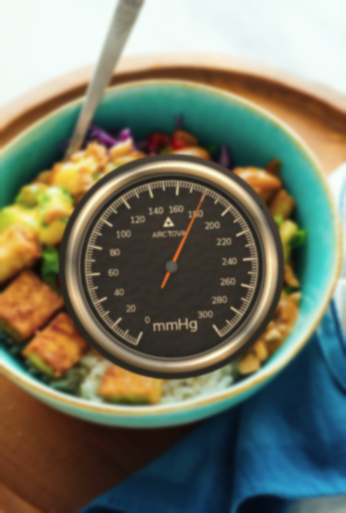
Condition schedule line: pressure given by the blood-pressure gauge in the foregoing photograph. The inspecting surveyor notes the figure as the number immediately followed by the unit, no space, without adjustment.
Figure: 180mmHg
